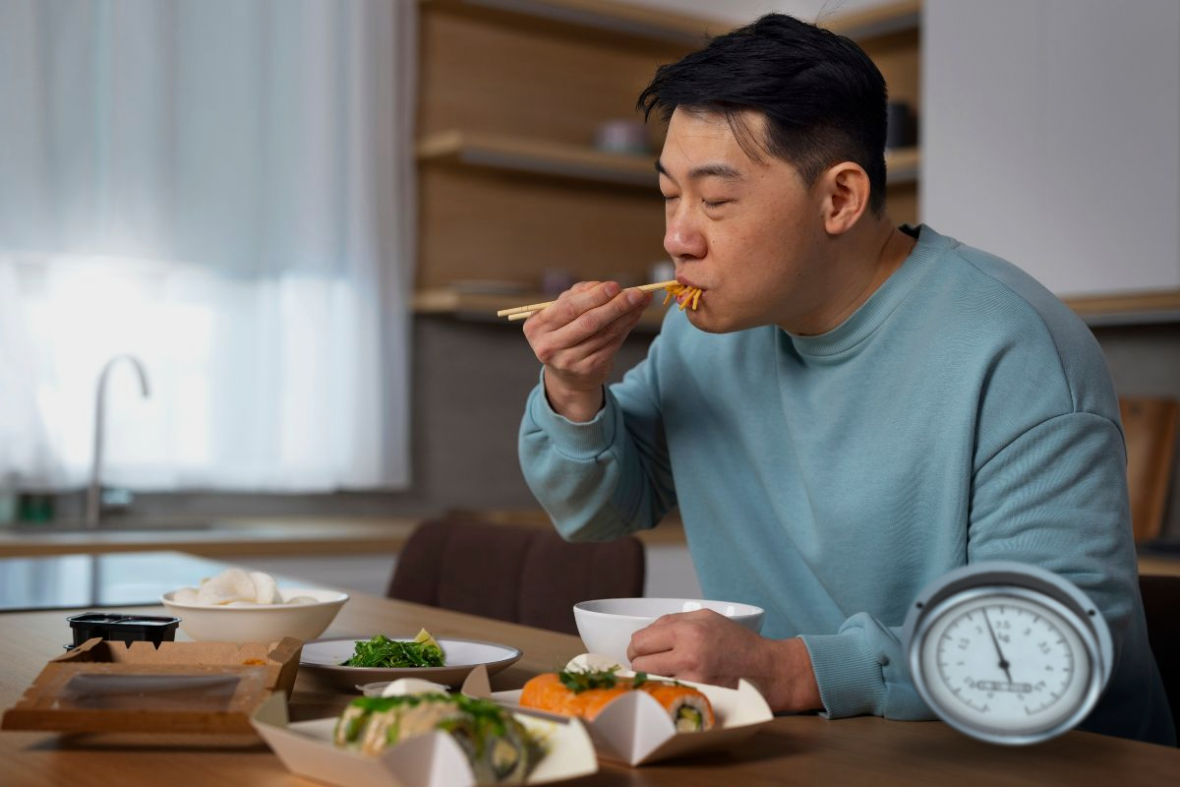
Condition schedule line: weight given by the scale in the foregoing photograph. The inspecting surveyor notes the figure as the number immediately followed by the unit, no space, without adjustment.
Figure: 2.25kg
